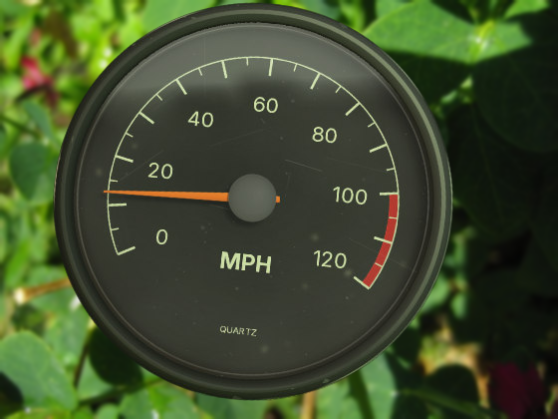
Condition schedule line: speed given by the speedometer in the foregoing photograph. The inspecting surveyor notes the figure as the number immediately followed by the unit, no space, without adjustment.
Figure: 12.5mph
